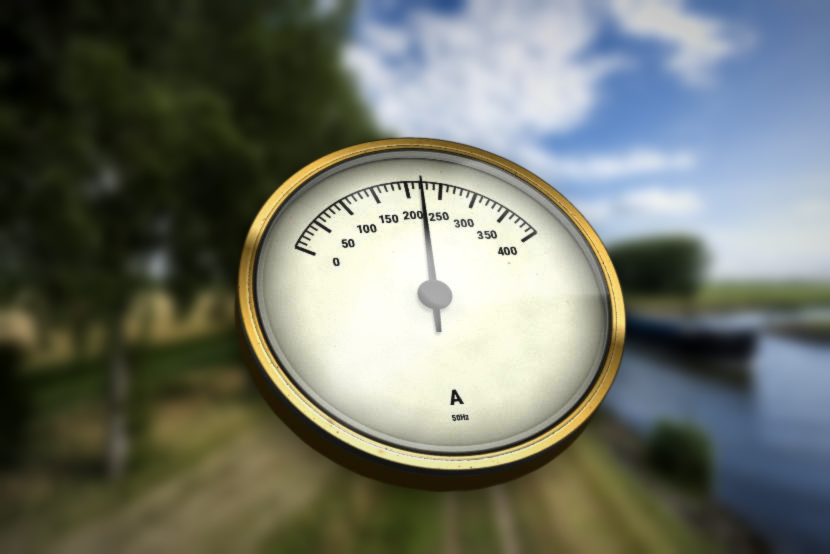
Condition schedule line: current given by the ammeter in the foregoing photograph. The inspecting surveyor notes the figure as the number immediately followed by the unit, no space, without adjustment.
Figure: 220A
